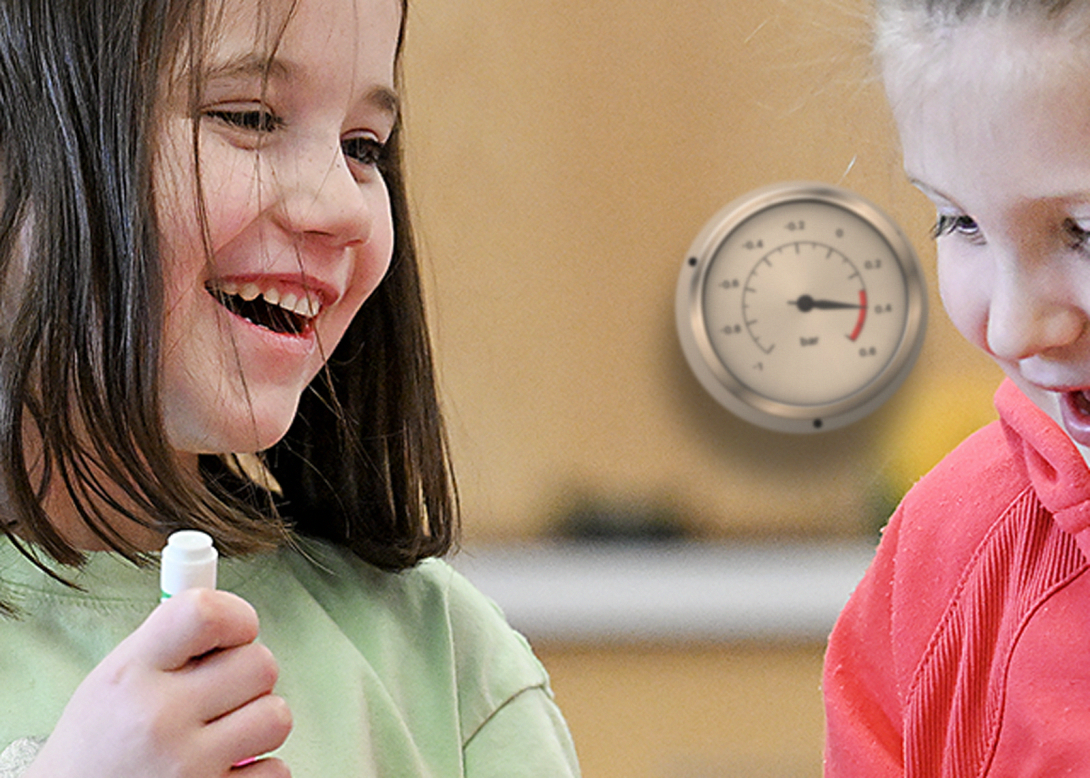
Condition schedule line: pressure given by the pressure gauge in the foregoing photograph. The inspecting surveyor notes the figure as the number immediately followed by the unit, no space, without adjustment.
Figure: 0.4bar
